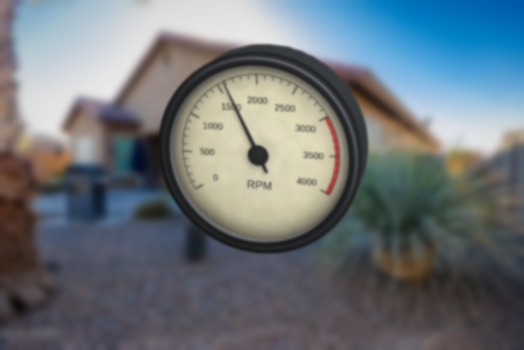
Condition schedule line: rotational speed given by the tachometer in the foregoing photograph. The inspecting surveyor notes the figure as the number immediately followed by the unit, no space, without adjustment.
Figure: 1600rpm
